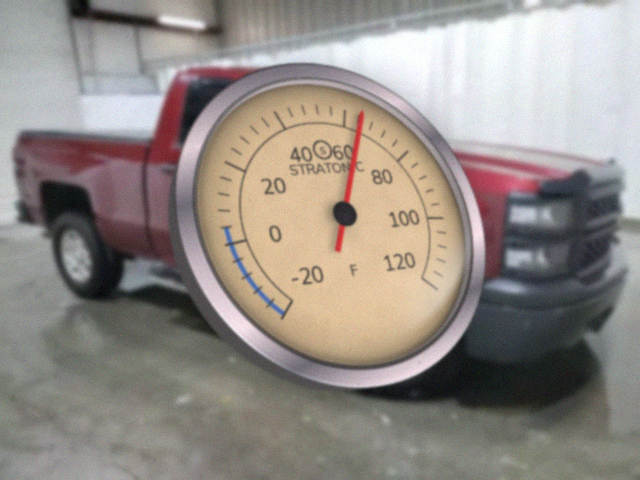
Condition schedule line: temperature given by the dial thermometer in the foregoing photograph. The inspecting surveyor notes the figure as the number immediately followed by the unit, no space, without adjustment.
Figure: 64°F
